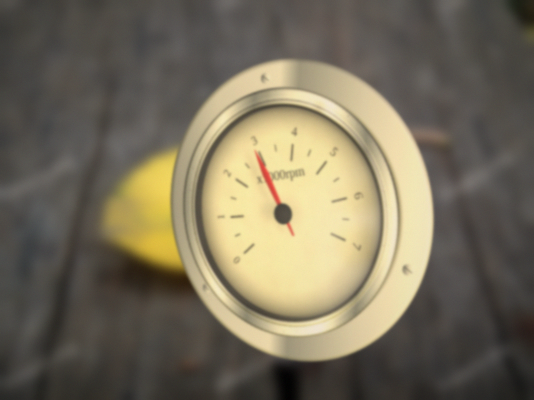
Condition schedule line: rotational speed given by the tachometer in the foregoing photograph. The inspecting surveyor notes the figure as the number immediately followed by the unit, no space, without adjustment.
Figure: 3000rpm
